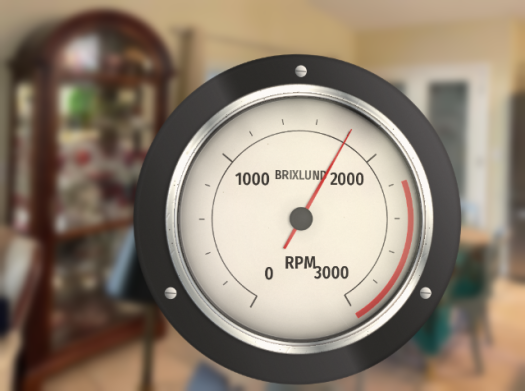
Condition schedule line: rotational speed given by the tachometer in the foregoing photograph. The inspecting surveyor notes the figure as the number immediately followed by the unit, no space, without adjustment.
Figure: 1800rpm
